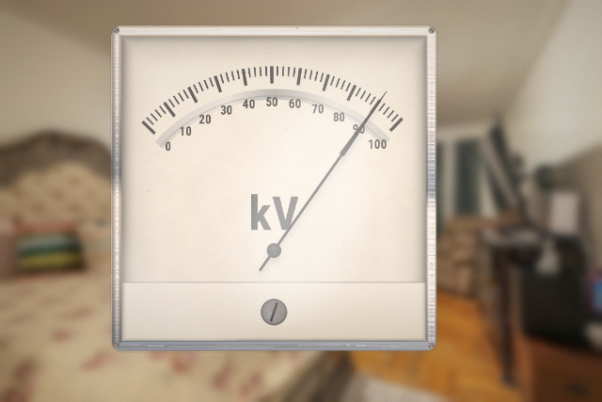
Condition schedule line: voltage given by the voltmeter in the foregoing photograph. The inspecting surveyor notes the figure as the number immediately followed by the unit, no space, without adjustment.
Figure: 90kV
